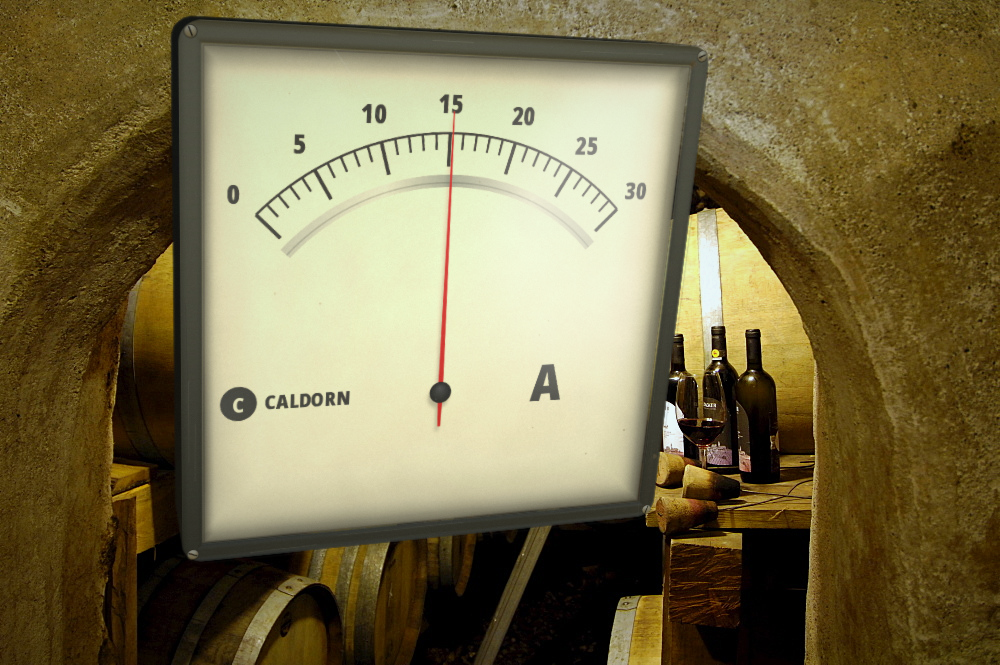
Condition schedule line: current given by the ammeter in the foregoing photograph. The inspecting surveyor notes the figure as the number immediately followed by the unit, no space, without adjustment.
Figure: 15A
